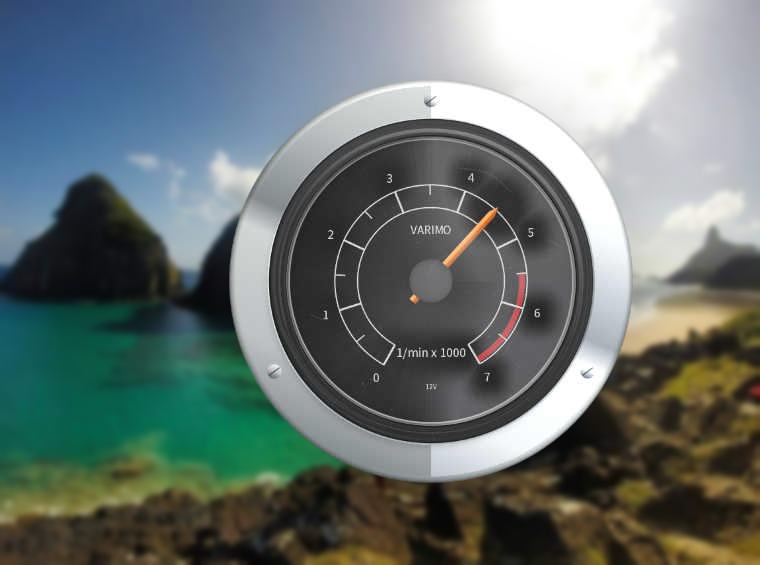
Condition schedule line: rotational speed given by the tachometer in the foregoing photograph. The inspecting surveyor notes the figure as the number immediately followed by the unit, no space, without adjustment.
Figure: 4500rpm
